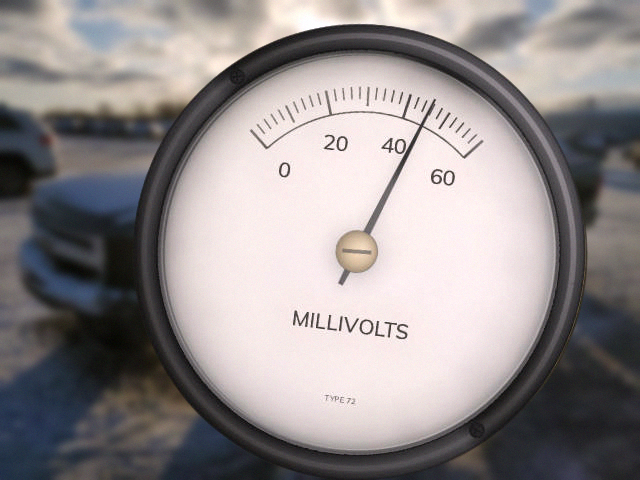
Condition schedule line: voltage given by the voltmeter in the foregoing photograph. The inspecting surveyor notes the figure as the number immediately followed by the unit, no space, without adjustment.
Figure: 46mV
